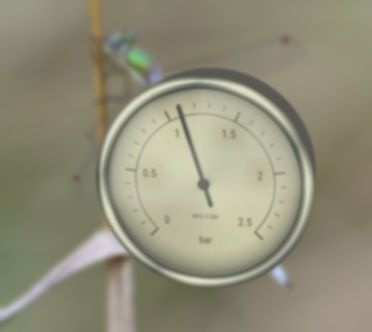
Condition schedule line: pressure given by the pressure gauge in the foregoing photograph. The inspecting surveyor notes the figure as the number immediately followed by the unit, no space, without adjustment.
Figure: 1.1bar
